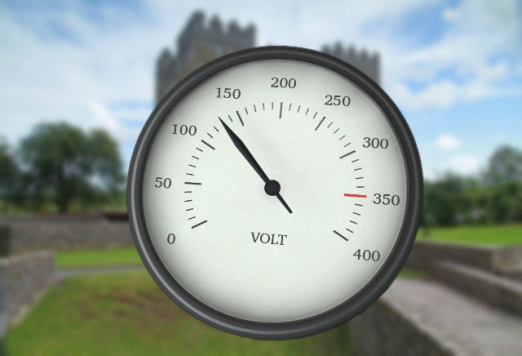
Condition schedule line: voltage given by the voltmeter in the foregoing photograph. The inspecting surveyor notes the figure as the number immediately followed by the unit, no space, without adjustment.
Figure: 130V
